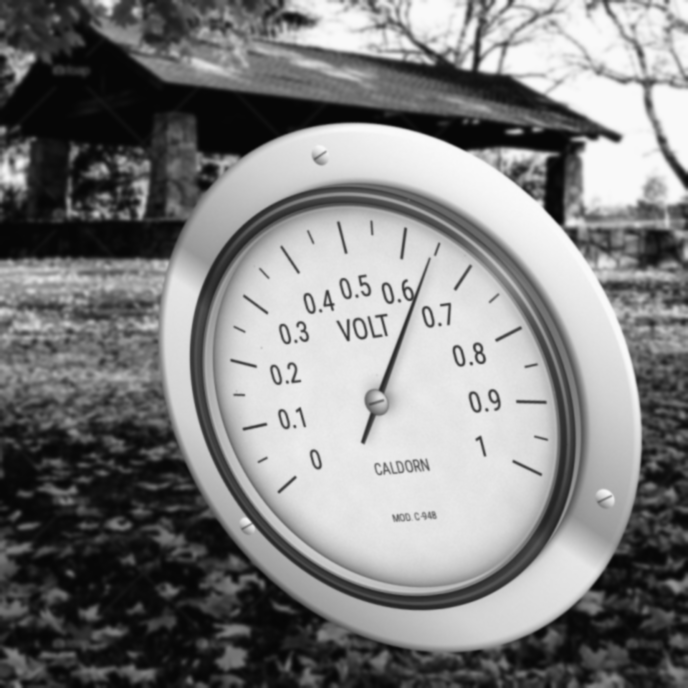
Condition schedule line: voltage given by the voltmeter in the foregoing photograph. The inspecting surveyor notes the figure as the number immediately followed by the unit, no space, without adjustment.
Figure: 0.65V
